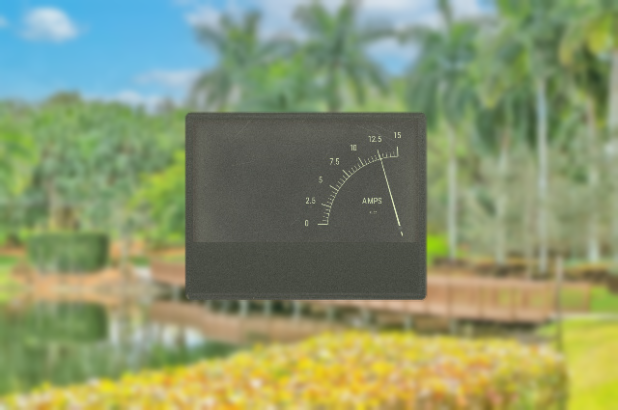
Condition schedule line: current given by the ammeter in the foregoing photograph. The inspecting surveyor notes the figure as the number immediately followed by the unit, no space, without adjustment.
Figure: 12.5A
